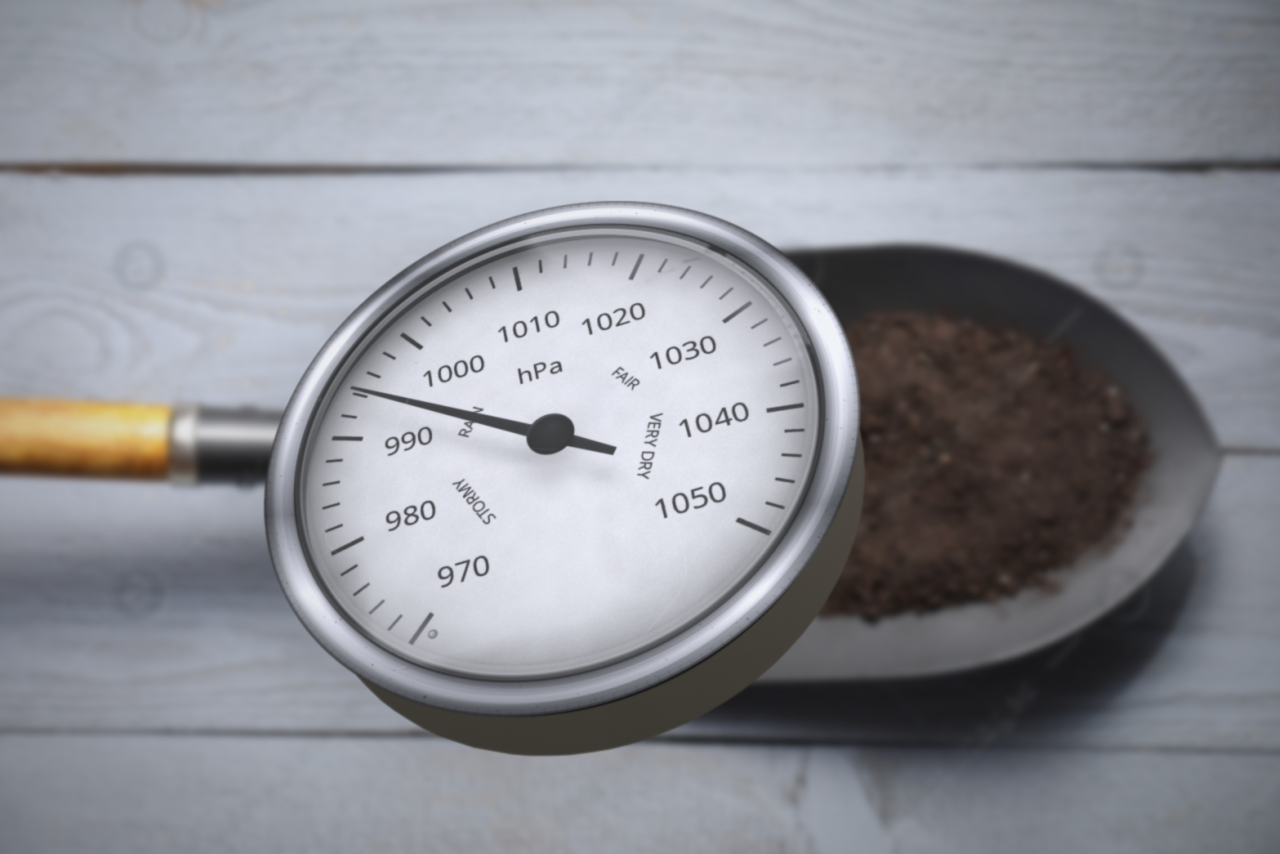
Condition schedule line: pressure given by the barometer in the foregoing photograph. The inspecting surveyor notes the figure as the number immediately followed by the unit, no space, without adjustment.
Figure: 994hPa
